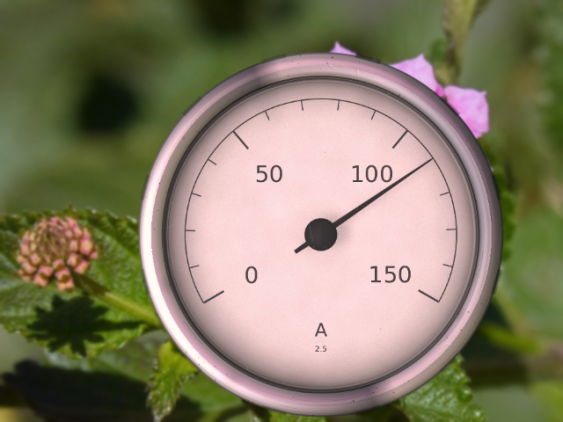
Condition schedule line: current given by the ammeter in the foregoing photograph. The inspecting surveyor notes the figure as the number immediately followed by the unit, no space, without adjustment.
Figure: 110A
